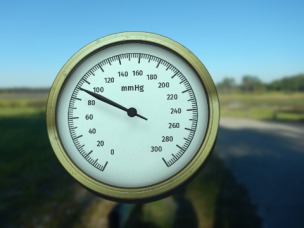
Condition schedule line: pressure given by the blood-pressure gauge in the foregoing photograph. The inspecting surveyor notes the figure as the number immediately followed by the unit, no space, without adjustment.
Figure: 90mmHg
